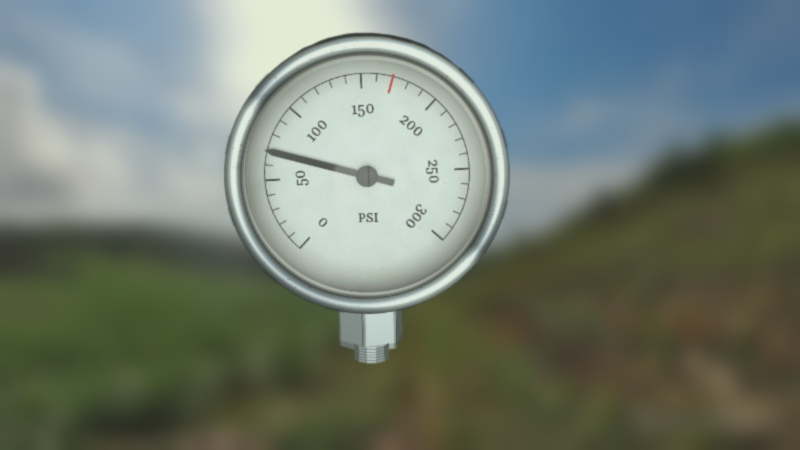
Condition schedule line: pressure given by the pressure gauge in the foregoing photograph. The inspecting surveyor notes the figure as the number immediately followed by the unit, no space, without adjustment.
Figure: 70psi
